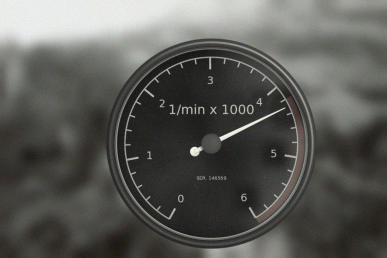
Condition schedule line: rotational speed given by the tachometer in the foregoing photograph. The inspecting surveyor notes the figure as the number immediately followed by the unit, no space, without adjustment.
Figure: 4300rpm
